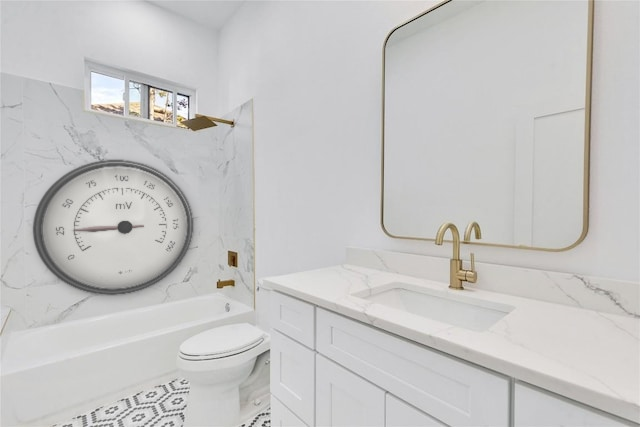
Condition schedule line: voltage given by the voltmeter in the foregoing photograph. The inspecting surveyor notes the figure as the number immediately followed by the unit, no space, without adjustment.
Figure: 25mV
